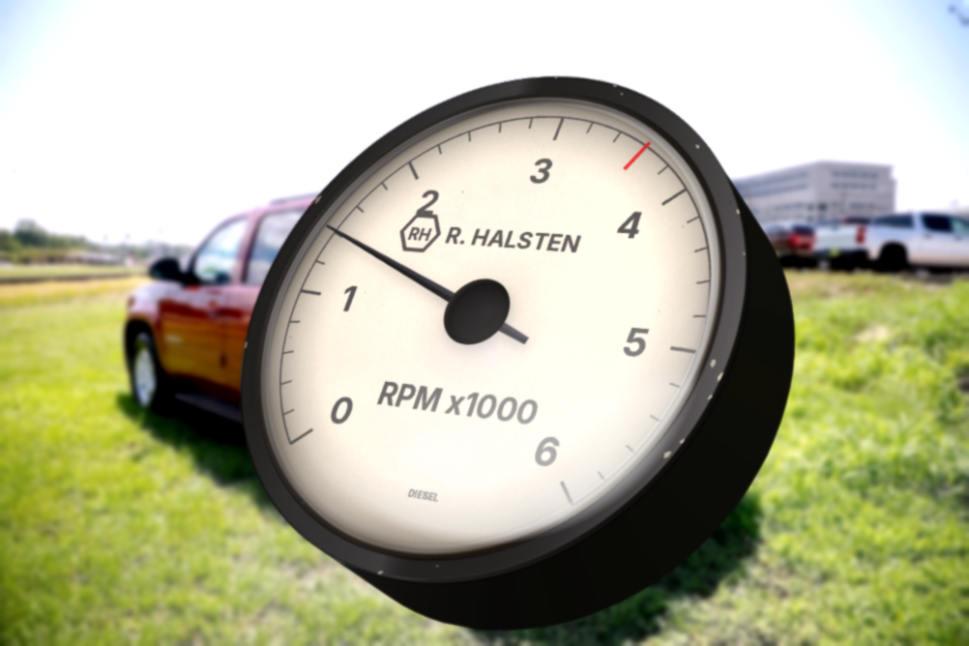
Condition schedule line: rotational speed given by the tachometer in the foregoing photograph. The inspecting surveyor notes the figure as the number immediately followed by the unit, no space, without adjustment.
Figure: 1400rpm
